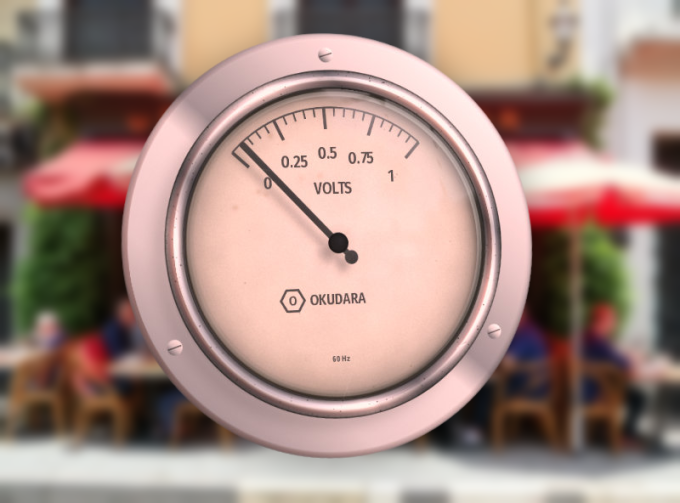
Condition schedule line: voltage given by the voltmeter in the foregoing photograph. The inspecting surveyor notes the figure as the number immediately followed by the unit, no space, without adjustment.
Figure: 0.05V
